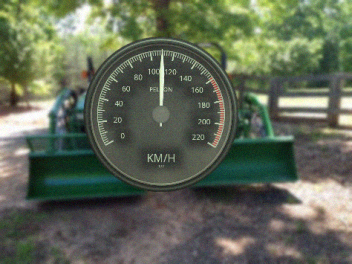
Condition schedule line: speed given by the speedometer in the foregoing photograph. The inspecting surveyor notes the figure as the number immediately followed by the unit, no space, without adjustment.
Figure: 110km/h
